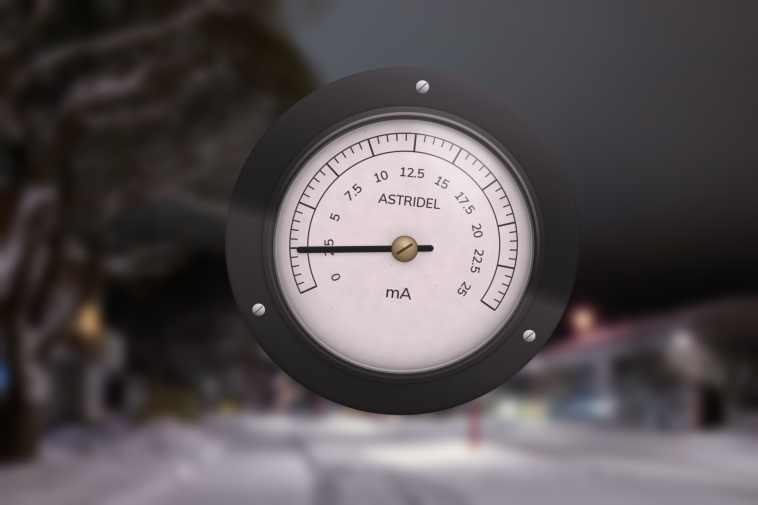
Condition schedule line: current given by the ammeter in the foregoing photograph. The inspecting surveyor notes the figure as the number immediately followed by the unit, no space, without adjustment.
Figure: 2.5mA
